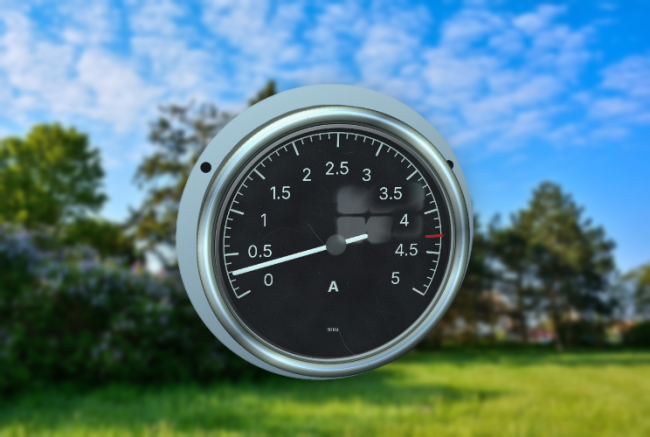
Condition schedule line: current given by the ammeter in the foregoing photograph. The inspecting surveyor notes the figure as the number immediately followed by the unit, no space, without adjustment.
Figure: 0.3A
